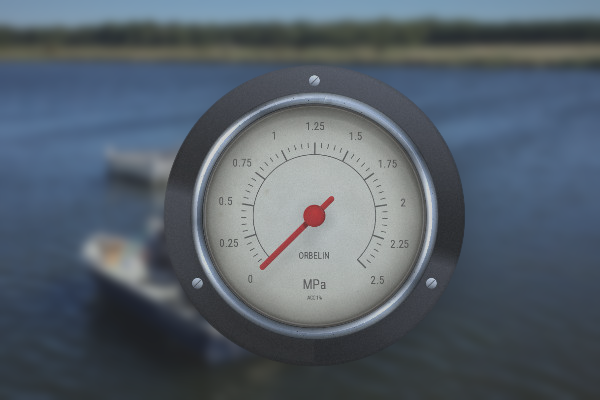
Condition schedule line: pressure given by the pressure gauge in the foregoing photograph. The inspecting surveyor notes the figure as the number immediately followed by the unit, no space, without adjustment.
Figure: 0MPa
